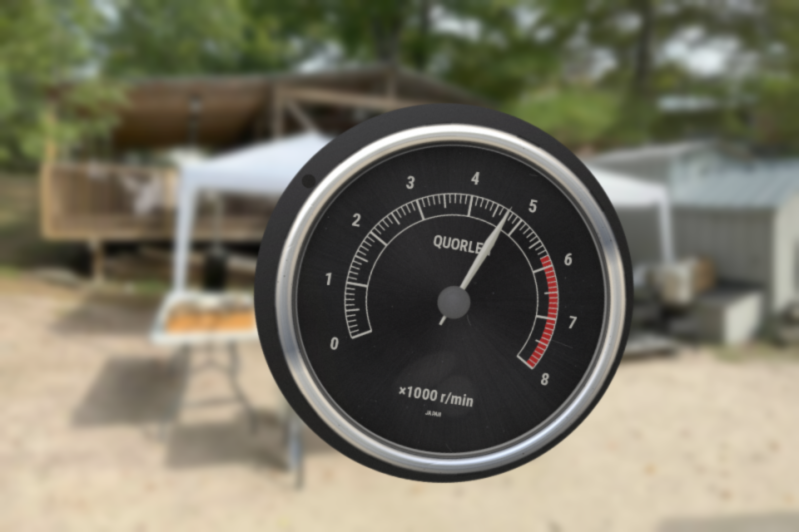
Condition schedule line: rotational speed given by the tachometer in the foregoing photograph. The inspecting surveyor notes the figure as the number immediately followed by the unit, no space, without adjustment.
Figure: 4700rpm
